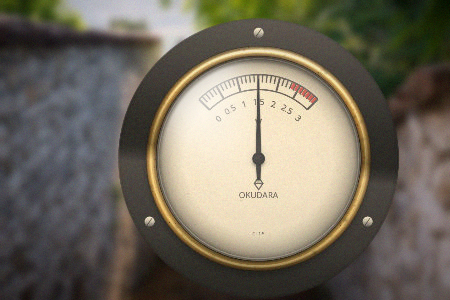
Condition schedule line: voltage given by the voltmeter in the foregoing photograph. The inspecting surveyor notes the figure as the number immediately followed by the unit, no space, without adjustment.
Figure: 1.5V
